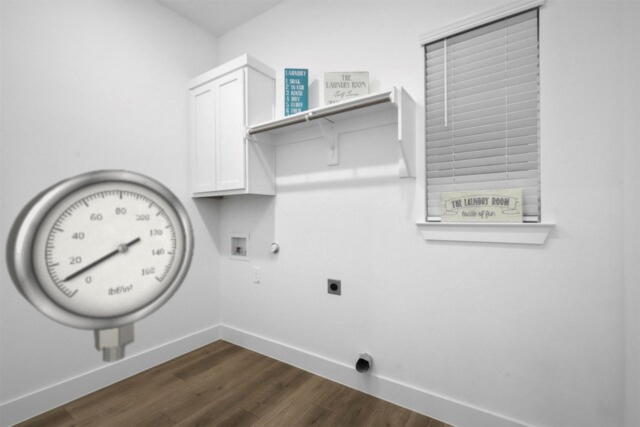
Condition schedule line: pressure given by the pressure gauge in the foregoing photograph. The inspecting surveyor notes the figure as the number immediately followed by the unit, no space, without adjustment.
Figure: 10psi
